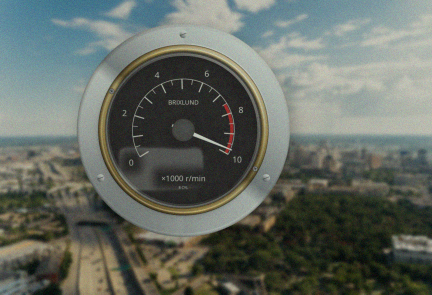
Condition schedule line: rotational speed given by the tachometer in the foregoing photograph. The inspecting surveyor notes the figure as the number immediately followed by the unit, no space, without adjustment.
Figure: 9750rpm
